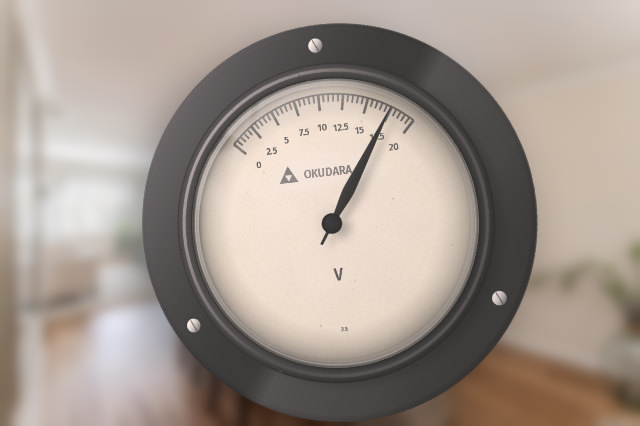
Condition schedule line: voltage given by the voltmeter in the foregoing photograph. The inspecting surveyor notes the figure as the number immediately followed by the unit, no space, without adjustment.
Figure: 17.5V
